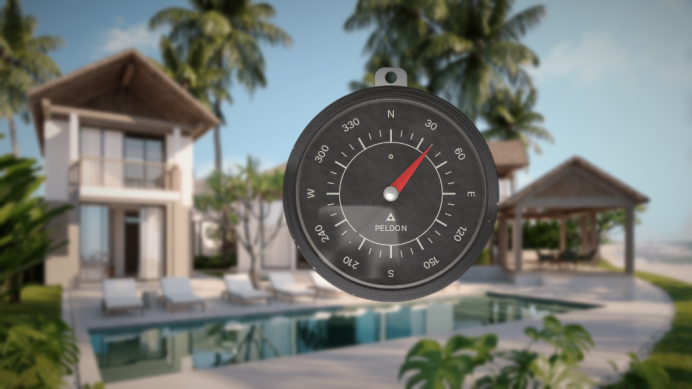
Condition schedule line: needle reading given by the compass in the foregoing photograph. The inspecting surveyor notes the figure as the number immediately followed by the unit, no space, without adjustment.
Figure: 40°
